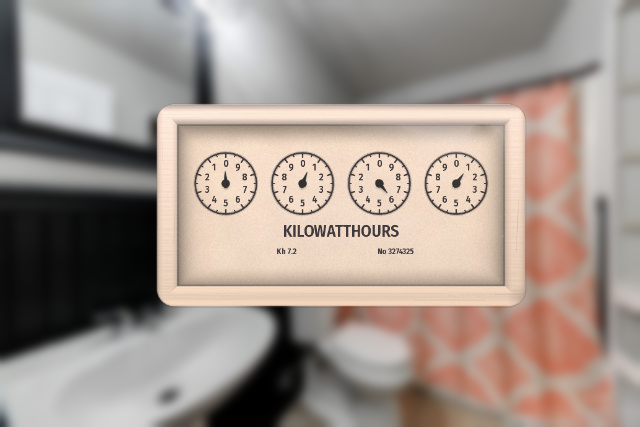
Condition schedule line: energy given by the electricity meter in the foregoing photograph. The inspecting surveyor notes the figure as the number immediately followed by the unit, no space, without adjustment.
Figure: 61kWh
